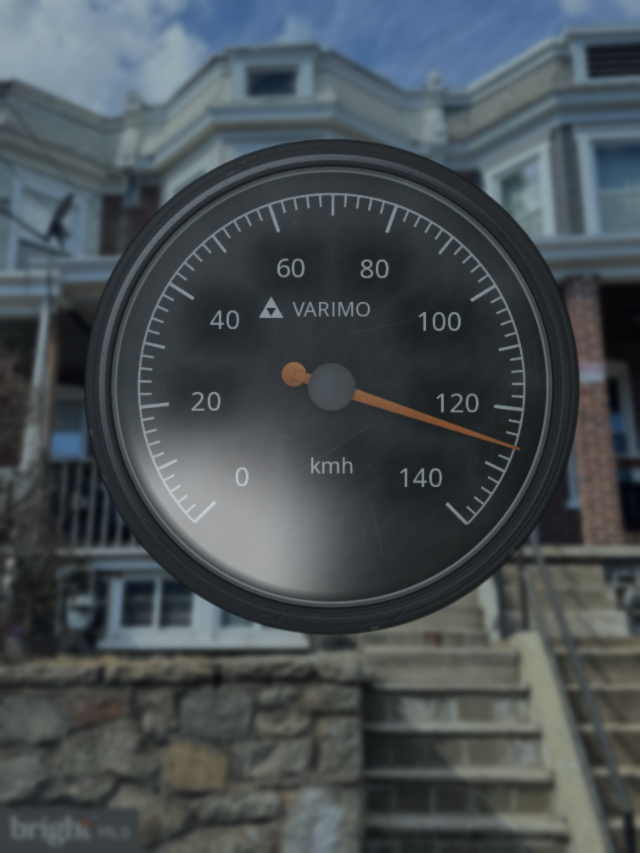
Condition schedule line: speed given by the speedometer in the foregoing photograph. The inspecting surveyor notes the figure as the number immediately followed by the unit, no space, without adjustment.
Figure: 126km/h
